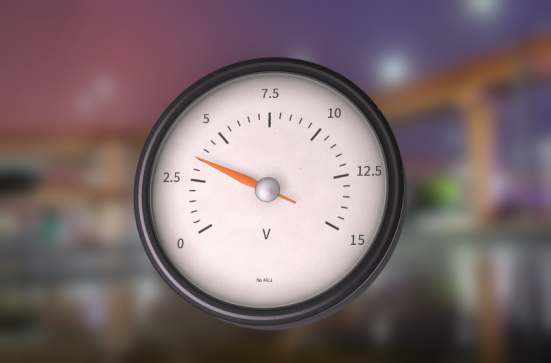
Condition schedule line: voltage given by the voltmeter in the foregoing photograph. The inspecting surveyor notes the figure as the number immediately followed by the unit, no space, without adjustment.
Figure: 3.5V
